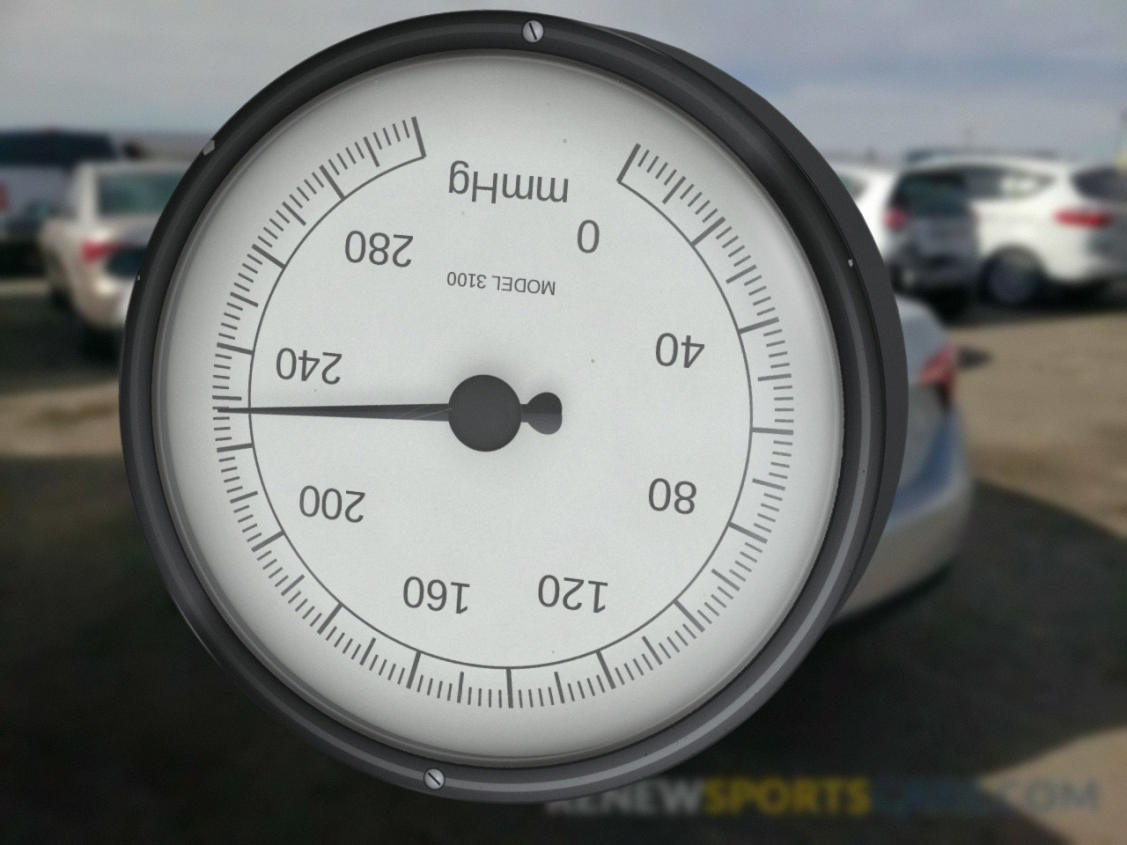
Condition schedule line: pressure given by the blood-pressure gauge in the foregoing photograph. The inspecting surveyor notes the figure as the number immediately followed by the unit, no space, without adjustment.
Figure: 228mmHg
